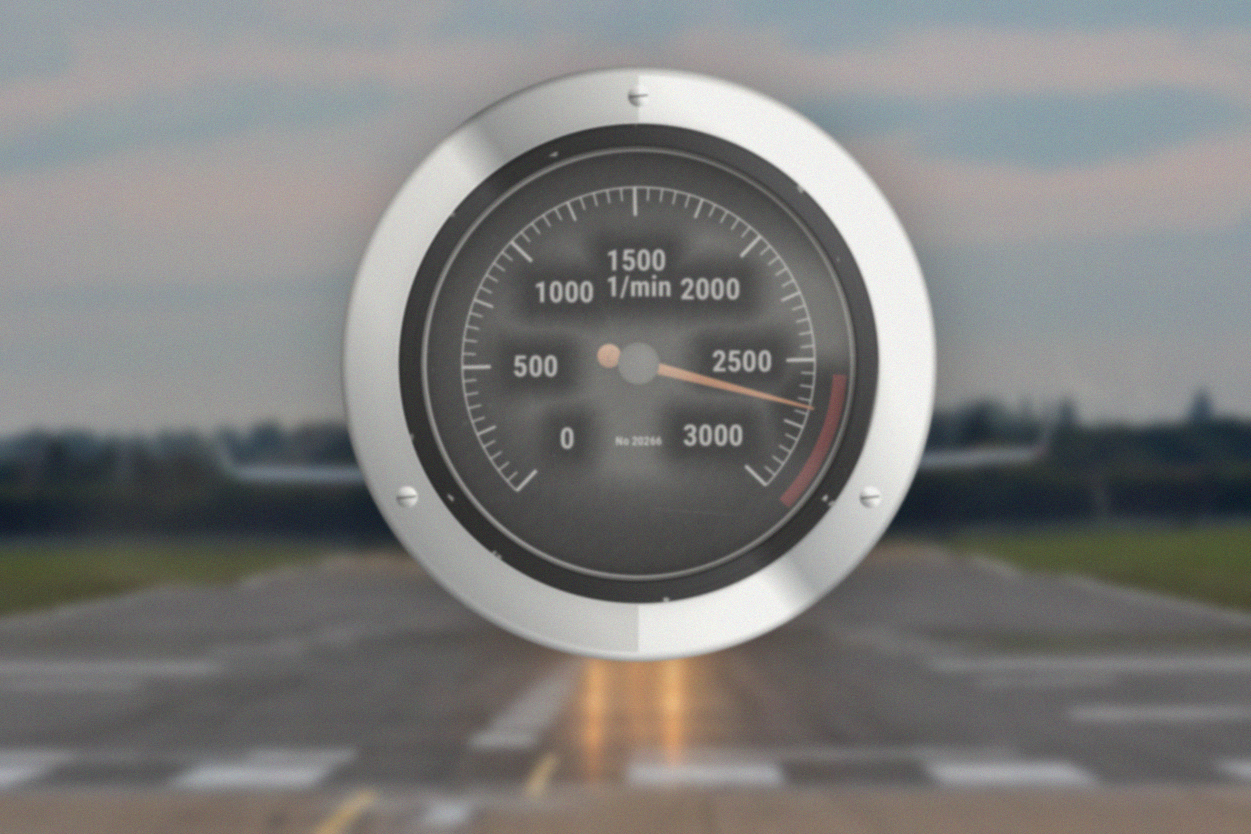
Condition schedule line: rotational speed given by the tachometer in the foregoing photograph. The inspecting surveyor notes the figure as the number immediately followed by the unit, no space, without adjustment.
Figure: 2675rpm
